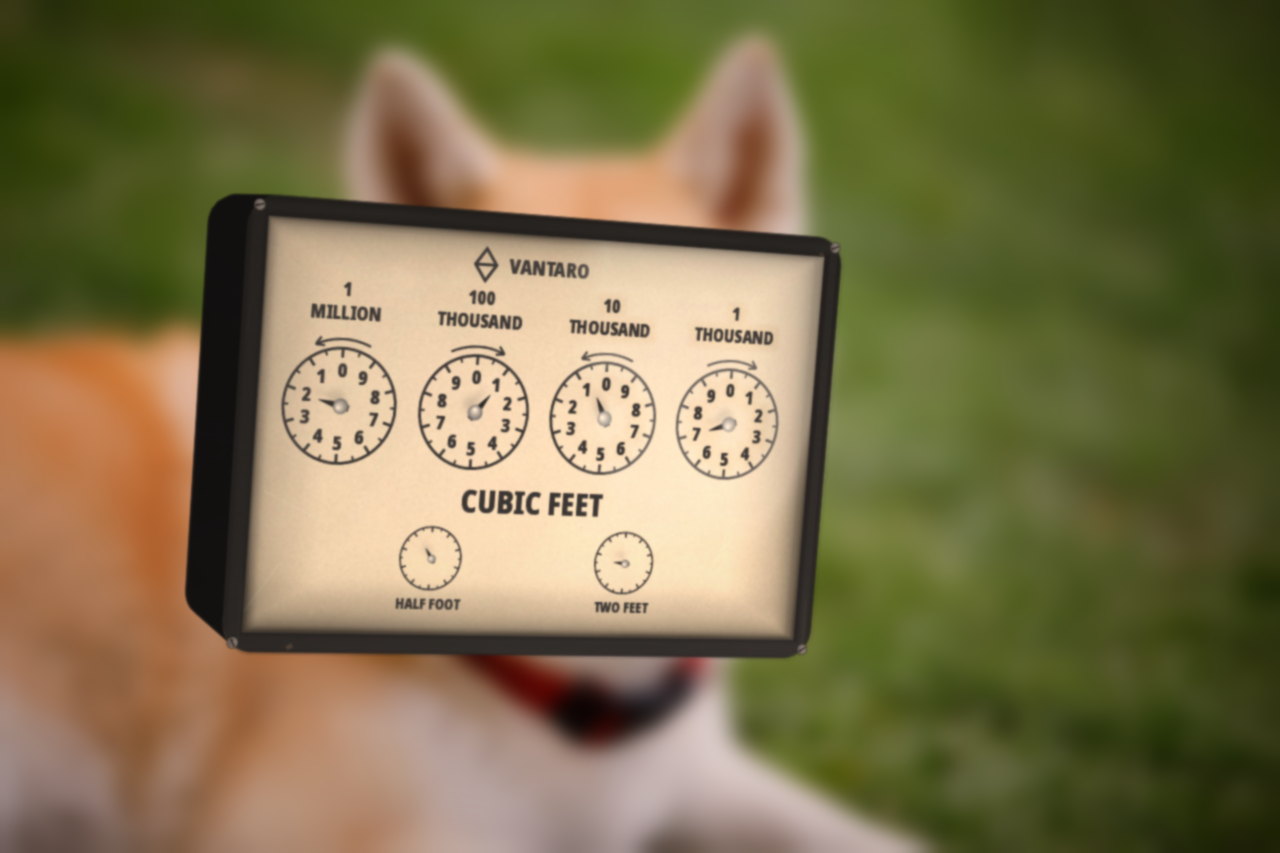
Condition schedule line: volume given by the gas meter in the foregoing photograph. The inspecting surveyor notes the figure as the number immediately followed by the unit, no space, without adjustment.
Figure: 210700ft³
